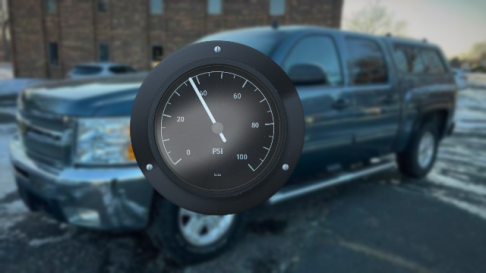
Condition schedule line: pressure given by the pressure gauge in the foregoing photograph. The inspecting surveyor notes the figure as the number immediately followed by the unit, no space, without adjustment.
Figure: 37.5psi
